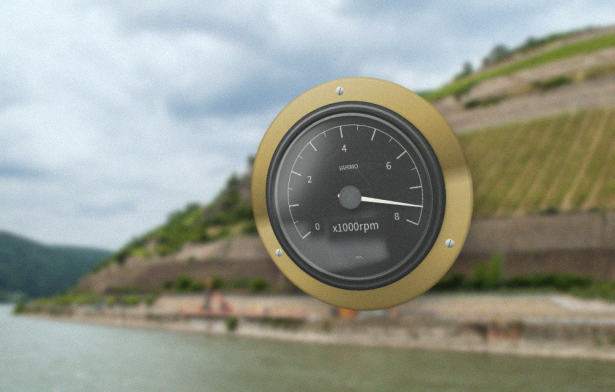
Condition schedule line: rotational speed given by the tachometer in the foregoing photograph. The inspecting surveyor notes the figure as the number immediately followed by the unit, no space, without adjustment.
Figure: 7500rpm
